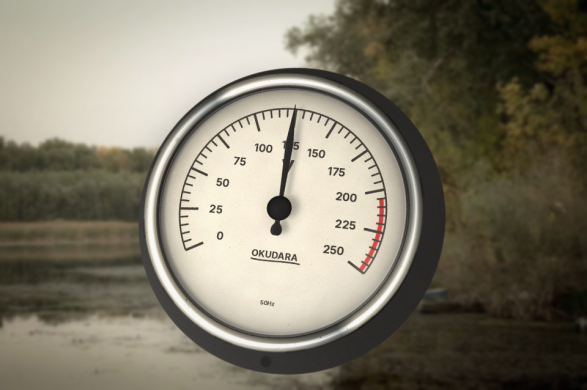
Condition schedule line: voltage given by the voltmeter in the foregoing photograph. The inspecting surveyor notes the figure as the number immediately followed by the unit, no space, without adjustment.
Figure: 125V
